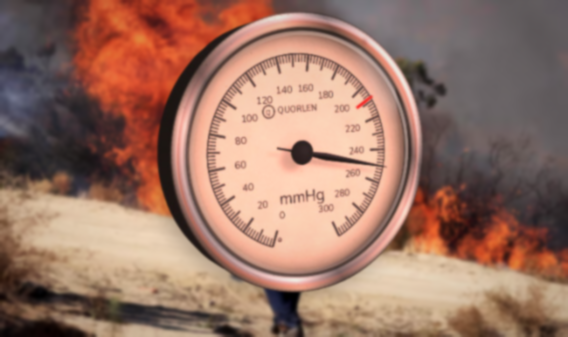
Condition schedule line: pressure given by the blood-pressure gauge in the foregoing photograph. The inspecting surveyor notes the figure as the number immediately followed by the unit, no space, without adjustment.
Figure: 250mmHg
